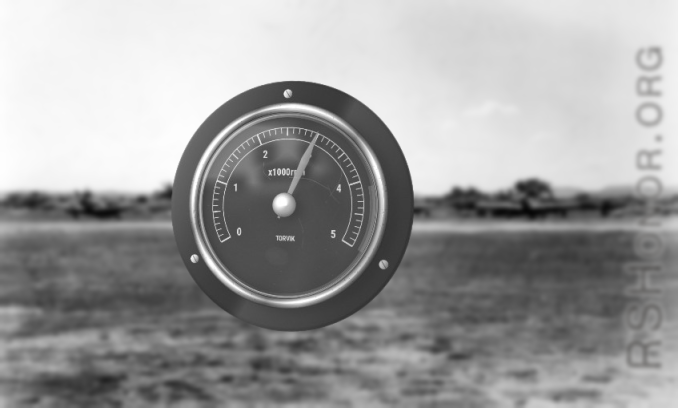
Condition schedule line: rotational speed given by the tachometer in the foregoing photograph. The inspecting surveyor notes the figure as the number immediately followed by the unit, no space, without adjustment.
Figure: 3000rpm
